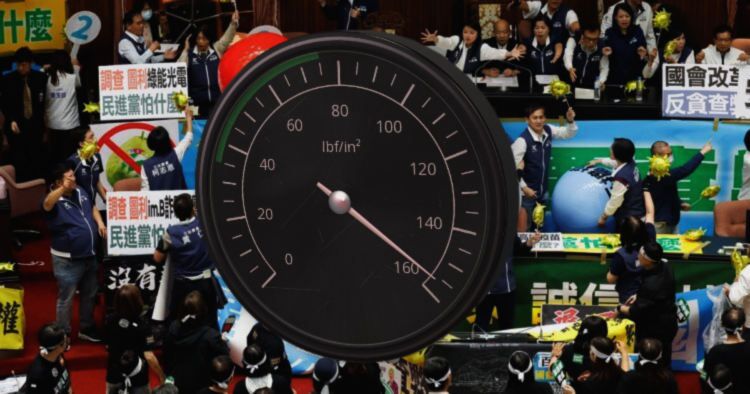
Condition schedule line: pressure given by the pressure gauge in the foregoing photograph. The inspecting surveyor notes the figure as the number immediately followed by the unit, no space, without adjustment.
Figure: 155psi
